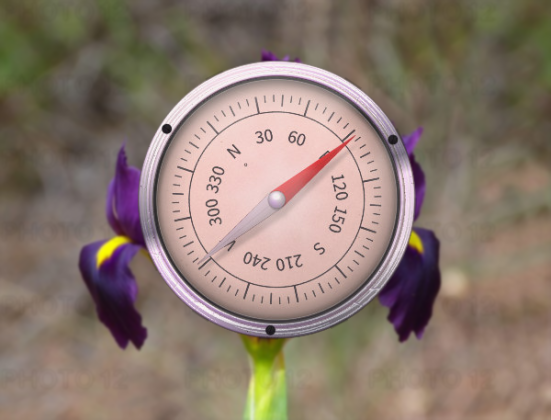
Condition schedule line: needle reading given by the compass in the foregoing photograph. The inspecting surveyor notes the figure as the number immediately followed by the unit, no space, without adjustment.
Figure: 92.5°
